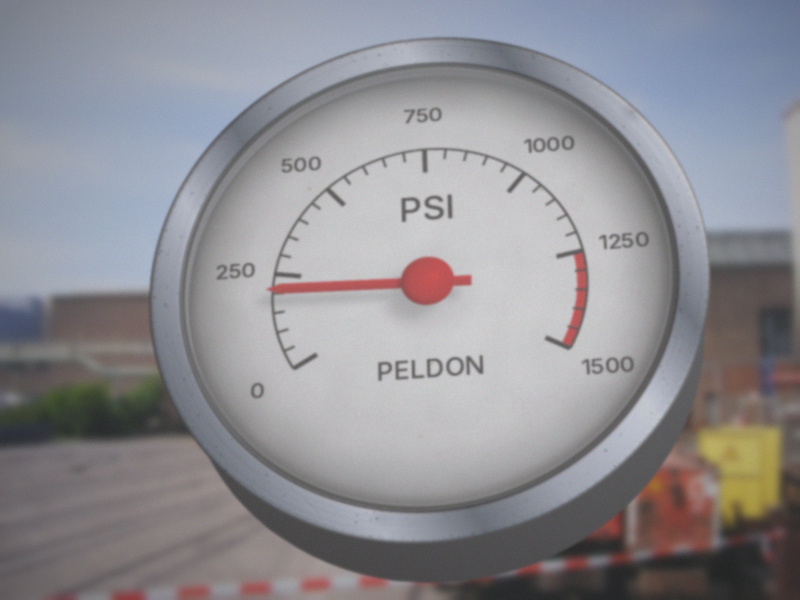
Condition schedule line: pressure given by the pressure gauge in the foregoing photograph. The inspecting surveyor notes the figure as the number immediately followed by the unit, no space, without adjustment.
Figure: 200psi
